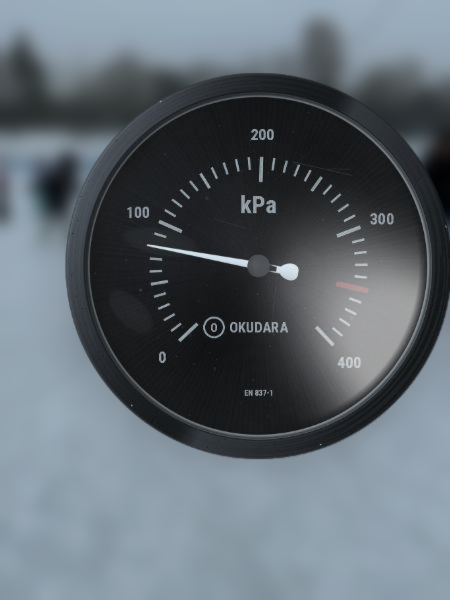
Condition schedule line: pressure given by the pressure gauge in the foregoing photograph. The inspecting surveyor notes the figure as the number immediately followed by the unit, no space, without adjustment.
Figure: 80kPa
